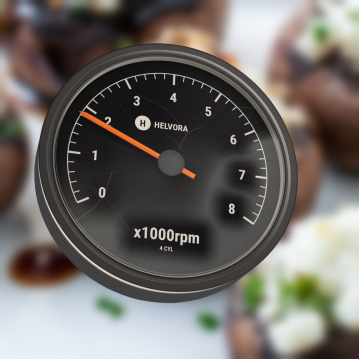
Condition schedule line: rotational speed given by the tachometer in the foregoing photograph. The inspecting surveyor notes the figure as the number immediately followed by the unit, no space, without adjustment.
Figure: 1800rpm
